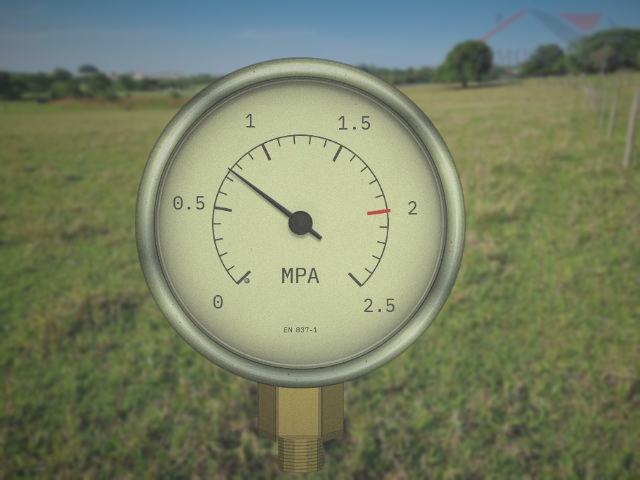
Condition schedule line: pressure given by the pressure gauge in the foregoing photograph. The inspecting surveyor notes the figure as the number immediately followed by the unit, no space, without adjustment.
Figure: 0.75MPa
